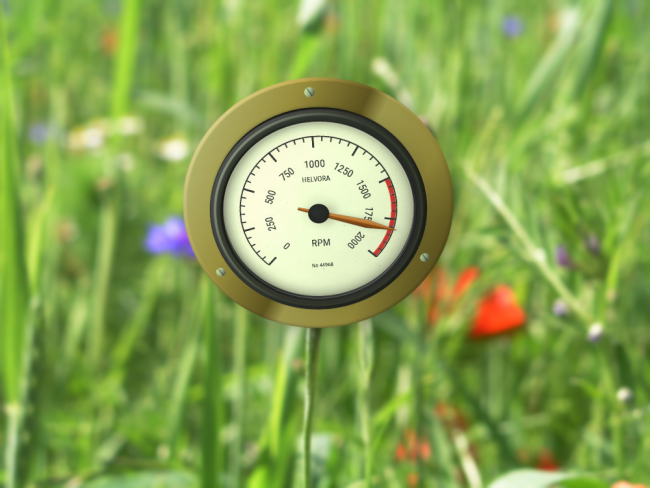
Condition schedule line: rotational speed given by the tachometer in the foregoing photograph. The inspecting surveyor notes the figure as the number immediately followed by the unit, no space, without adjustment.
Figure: 1800rpm
